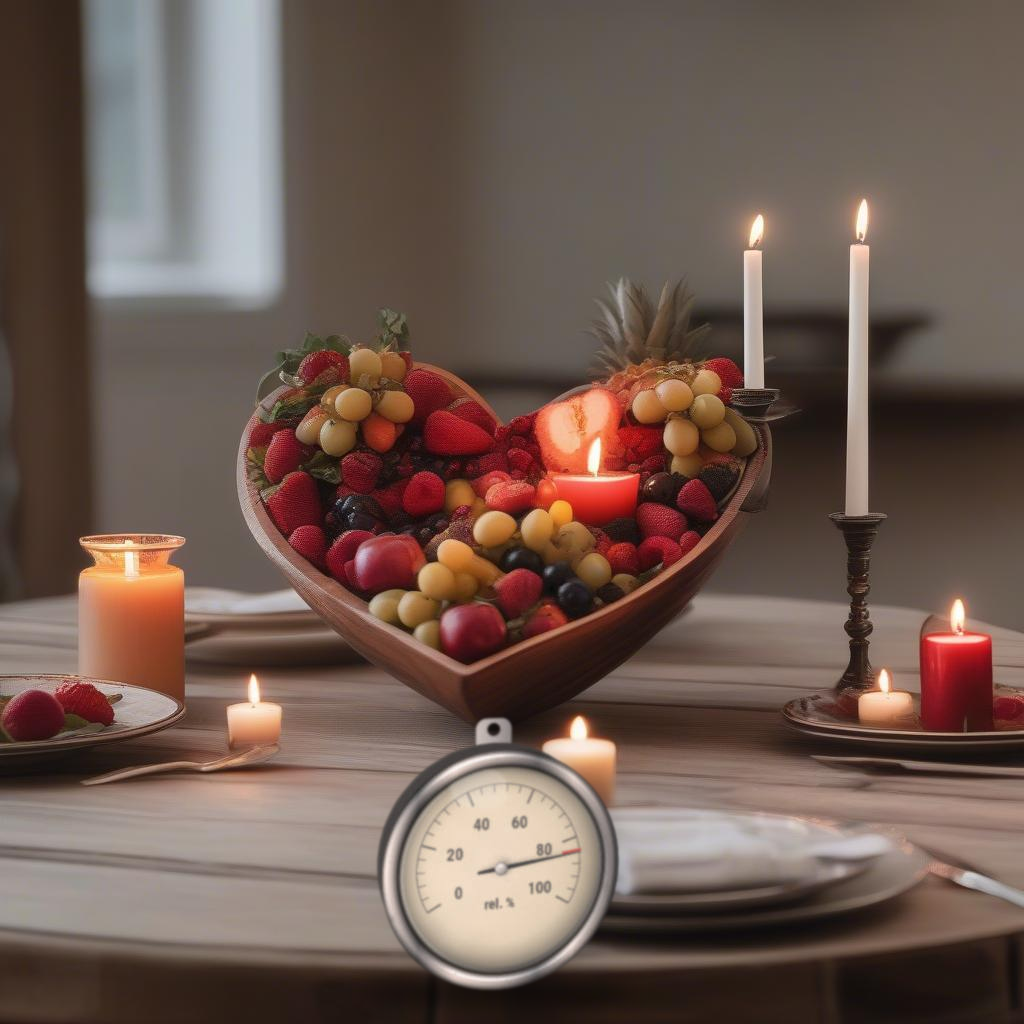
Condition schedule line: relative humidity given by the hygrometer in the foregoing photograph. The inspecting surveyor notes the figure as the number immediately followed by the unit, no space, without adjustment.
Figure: 84%
